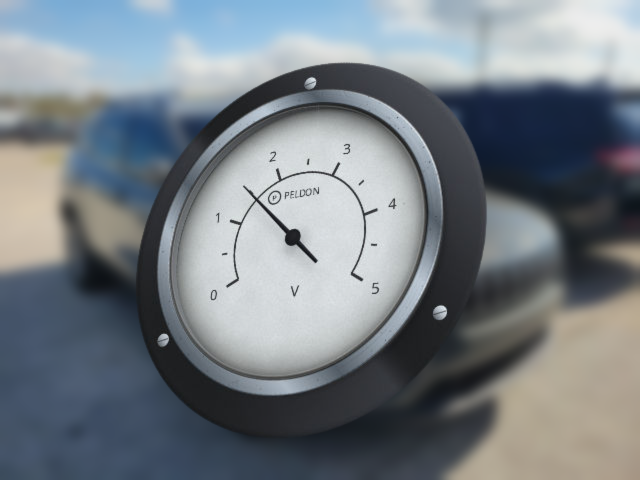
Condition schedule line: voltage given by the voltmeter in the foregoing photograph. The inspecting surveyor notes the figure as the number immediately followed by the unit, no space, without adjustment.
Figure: 1.5V
